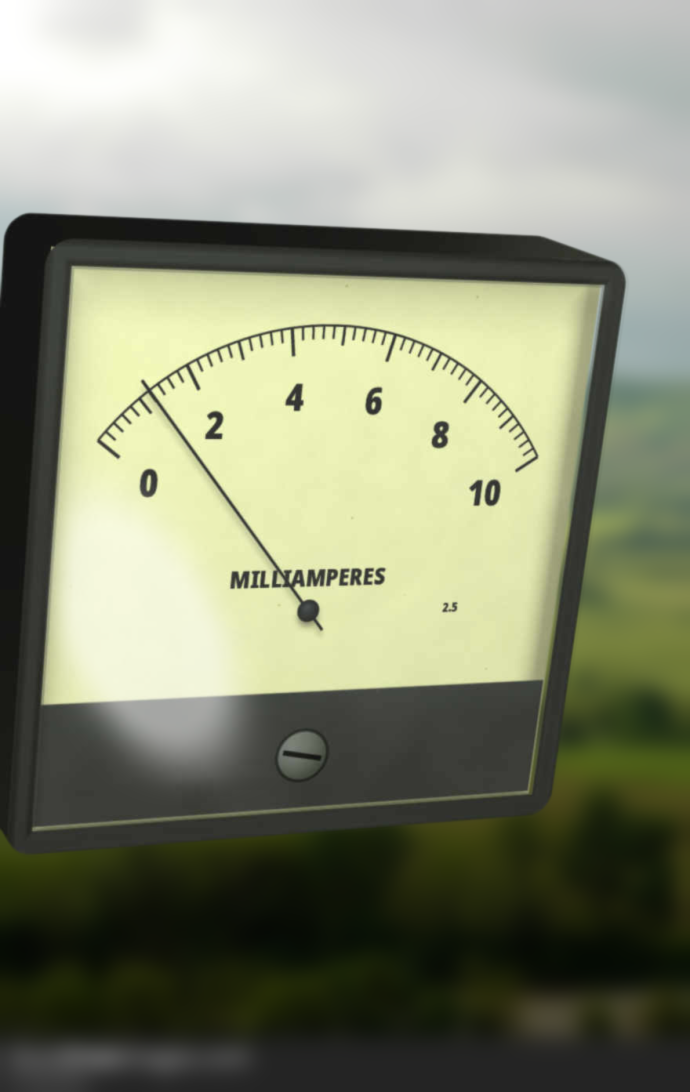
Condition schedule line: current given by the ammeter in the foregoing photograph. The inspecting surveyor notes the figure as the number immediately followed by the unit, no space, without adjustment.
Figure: 1.2mA
